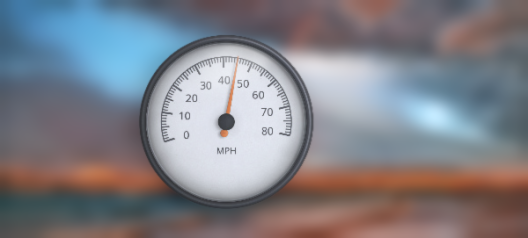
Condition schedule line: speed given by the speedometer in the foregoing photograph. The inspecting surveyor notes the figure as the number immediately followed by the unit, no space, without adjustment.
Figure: 45mph
